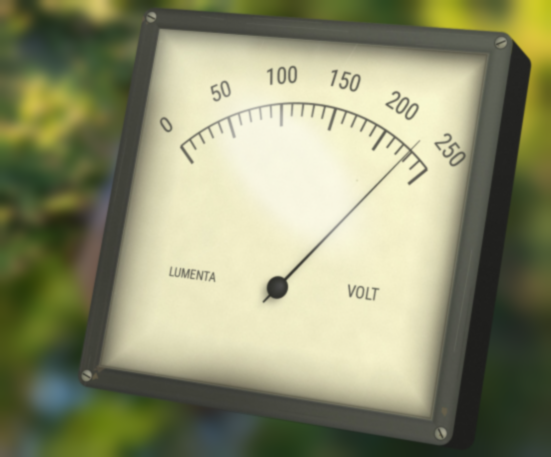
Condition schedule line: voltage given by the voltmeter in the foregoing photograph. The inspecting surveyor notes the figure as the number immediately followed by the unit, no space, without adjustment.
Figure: 230V
